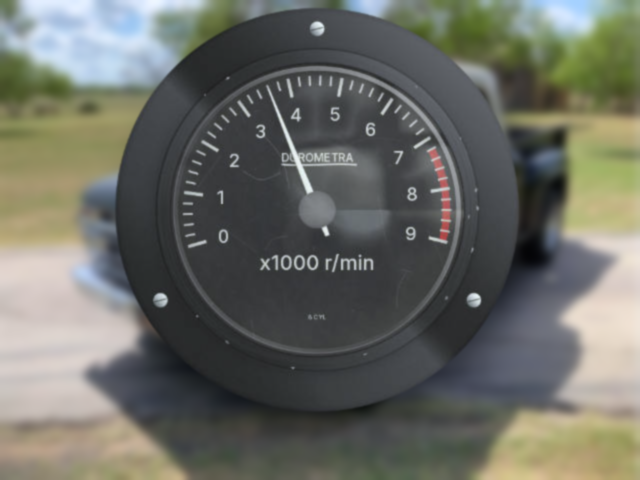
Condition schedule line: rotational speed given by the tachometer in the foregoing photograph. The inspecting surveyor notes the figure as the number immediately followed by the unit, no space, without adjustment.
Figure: 3600rpm
